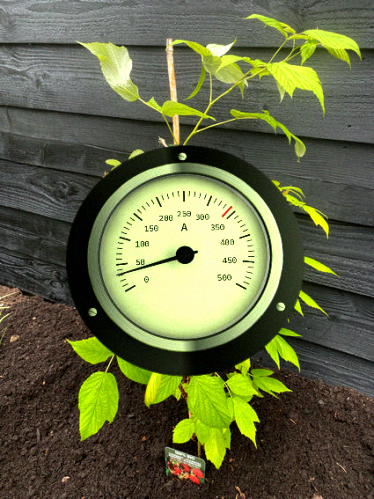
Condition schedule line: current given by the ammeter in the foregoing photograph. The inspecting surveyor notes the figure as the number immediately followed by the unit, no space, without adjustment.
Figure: 30A
